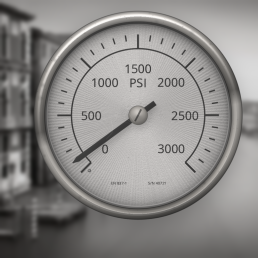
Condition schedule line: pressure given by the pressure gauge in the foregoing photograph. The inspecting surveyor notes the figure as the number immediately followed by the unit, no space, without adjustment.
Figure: 100psi
